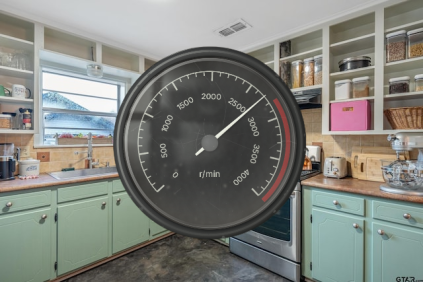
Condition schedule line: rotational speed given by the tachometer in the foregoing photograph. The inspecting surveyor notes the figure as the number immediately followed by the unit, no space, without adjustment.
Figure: 2700rpm
